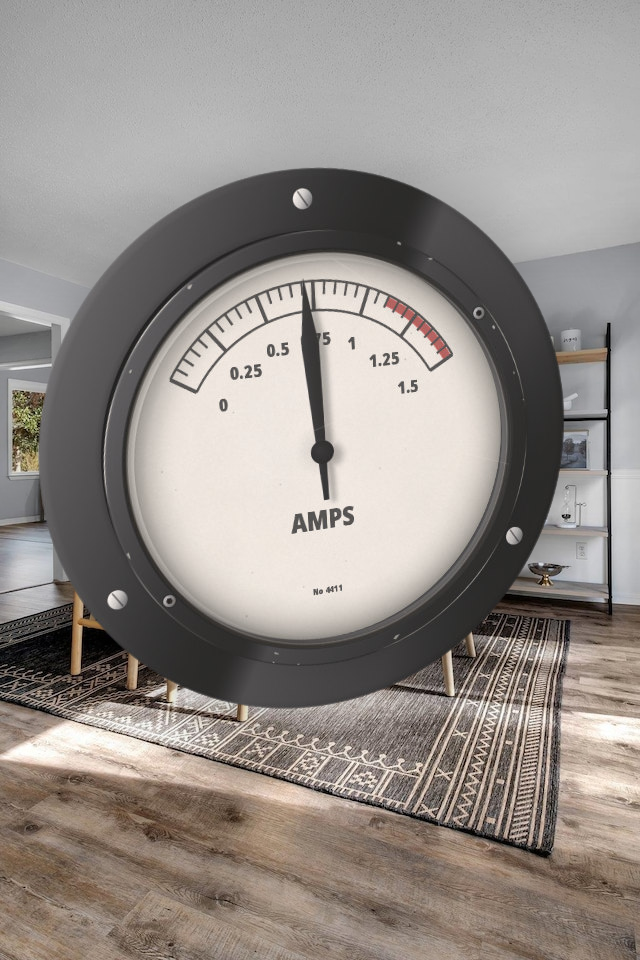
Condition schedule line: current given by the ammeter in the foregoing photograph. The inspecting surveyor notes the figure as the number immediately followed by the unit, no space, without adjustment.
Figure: 0.7A
